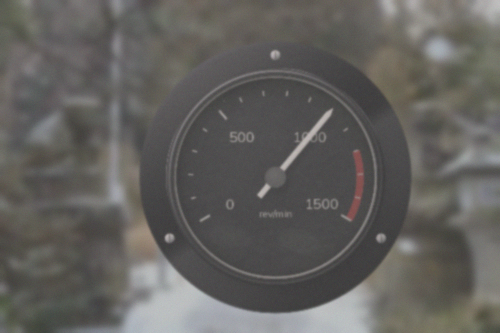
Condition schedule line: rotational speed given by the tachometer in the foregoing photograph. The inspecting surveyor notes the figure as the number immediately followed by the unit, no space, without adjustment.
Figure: 1000rpm
